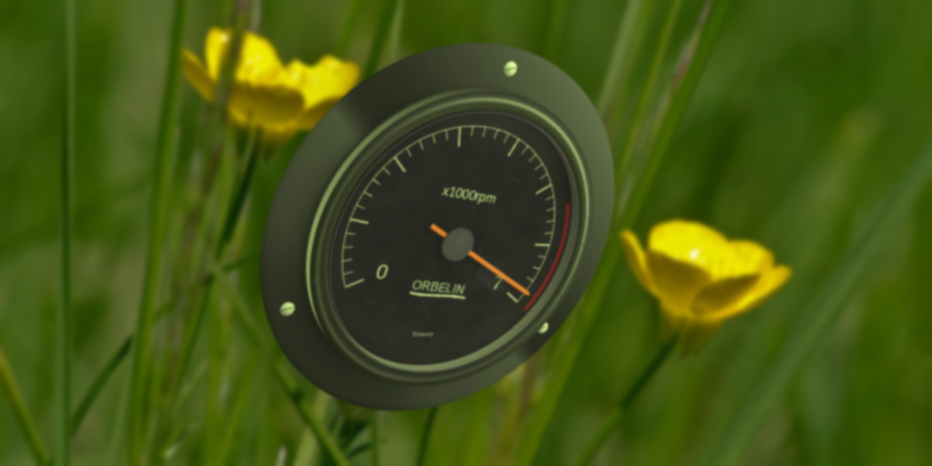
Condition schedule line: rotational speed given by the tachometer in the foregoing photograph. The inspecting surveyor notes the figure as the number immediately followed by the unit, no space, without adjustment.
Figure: 6800rpm
